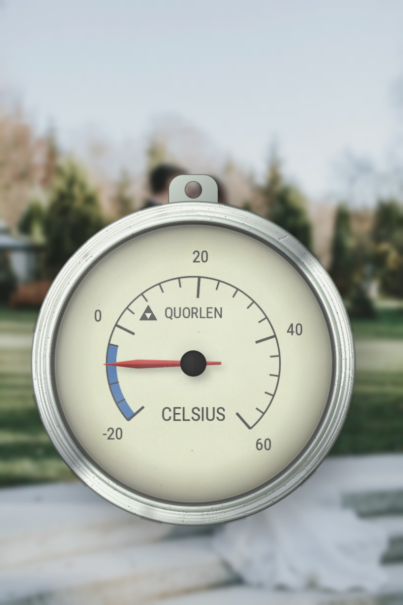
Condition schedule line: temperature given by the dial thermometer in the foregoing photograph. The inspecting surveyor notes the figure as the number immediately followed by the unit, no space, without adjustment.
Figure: -8°C
